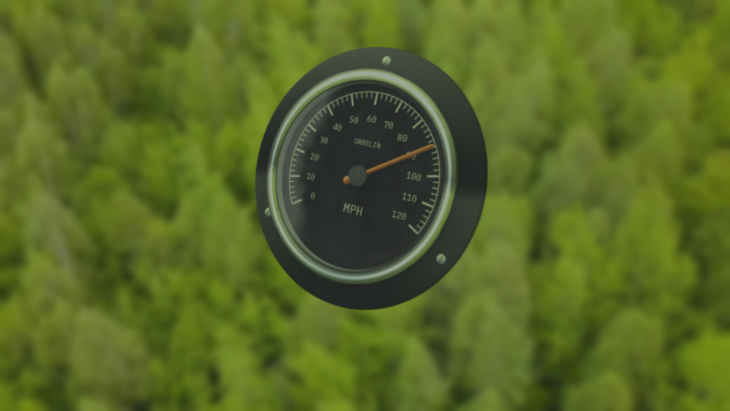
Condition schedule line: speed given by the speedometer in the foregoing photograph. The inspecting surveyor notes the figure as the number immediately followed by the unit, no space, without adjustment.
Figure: 90mph
